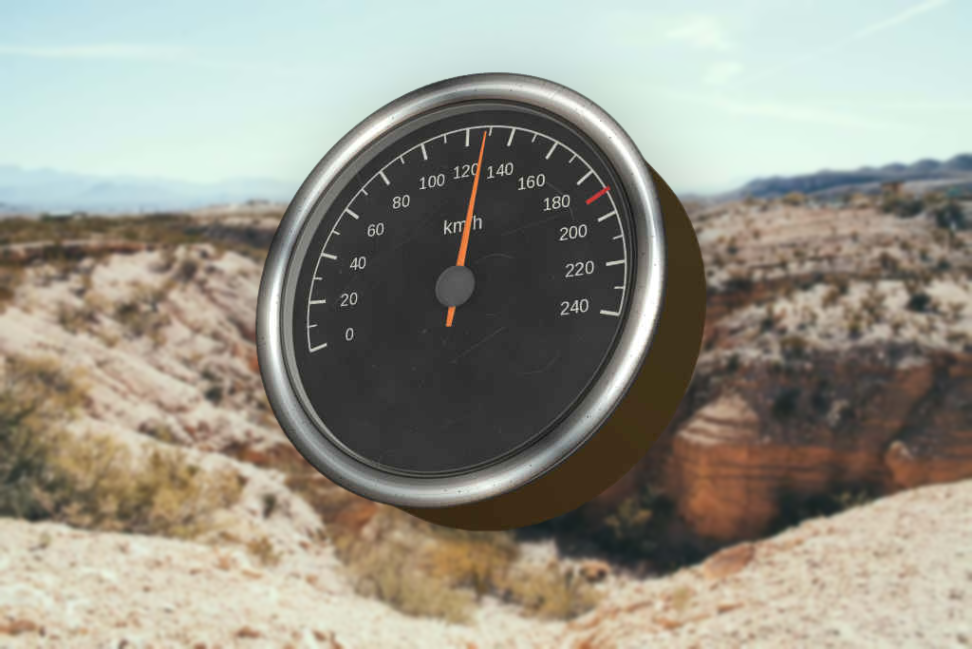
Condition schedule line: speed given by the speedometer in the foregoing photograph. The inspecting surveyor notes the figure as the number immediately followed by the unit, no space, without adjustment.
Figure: 130km/h
